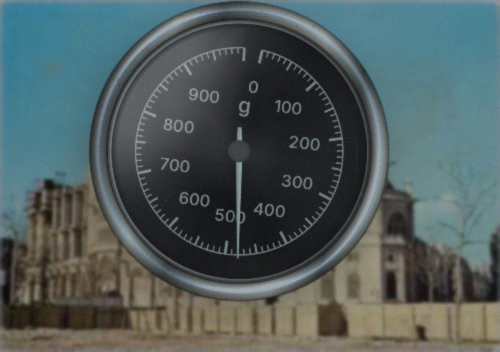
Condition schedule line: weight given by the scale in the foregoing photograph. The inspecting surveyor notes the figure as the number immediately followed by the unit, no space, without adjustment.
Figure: 480g
